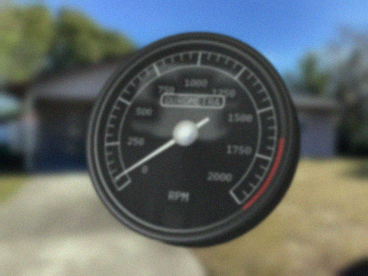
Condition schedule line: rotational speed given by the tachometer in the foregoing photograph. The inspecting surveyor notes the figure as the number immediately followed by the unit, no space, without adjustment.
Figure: 50rpm
